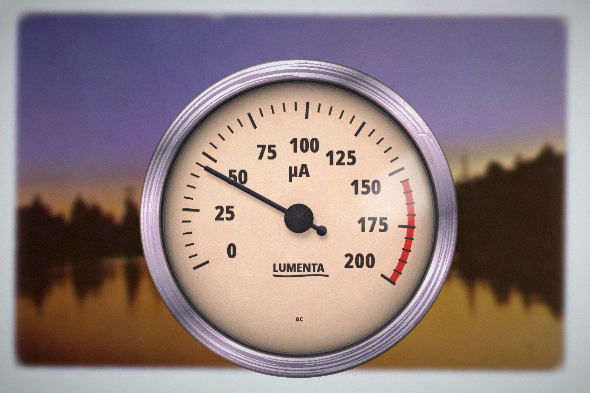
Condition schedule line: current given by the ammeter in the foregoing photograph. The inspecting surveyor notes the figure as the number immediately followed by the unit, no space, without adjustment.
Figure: 45µA
